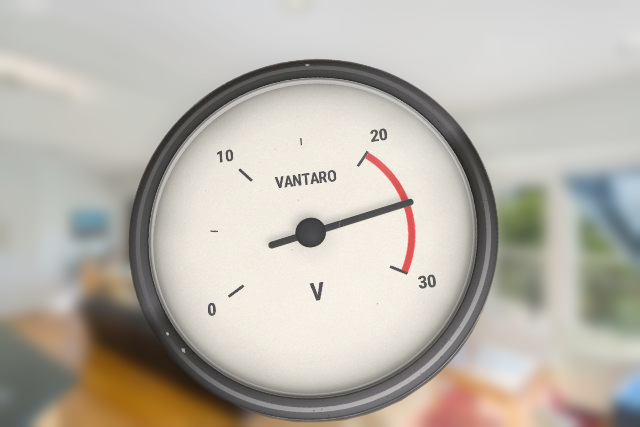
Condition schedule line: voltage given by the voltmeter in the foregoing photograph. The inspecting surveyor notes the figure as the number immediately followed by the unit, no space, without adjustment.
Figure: 25V
